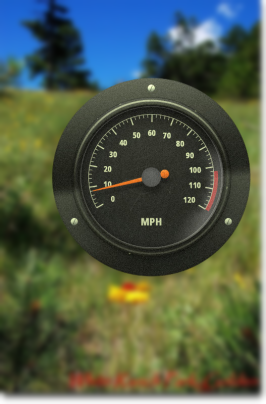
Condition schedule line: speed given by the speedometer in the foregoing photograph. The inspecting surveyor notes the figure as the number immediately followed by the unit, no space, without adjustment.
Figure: 8mph
